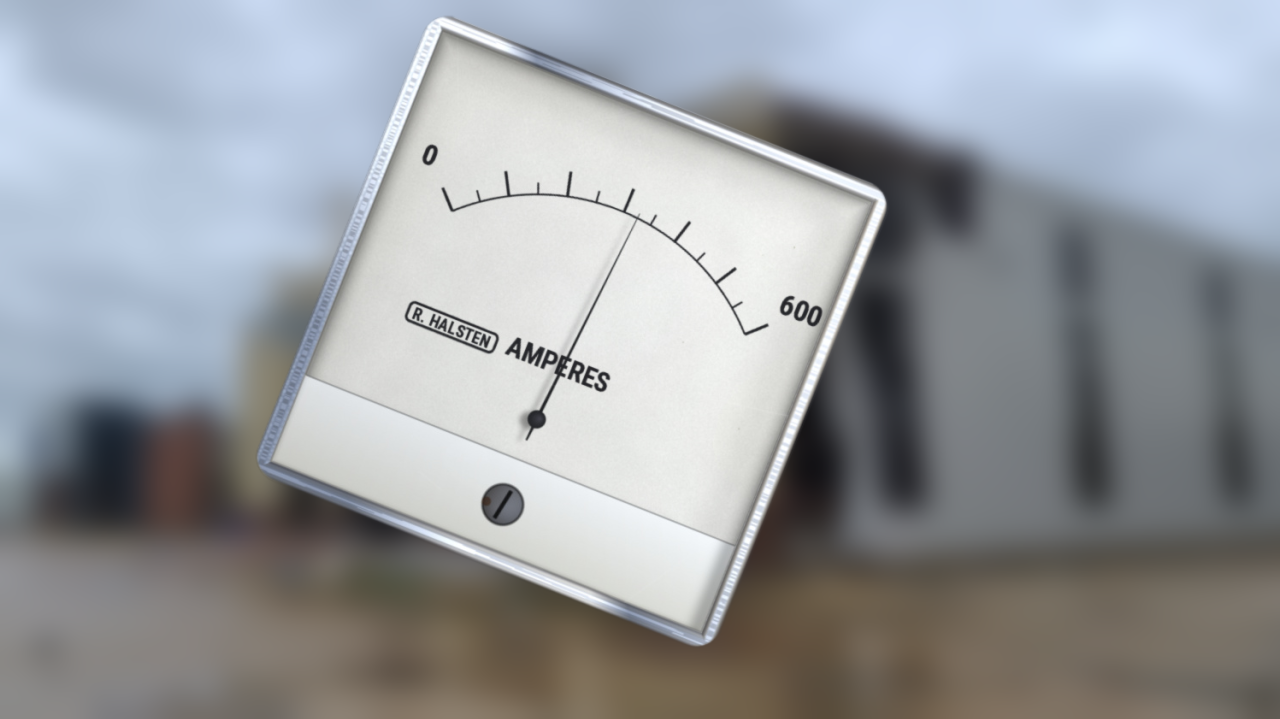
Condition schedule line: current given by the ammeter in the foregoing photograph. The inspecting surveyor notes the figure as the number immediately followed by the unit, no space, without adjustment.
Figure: 325A
